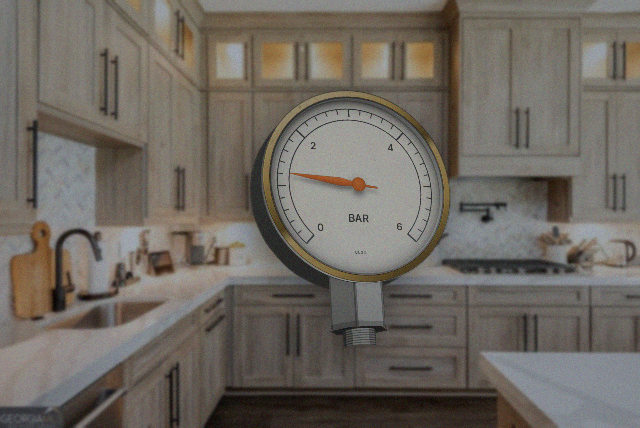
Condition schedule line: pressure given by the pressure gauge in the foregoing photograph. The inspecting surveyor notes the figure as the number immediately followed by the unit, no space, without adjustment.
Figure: 1.2bar
